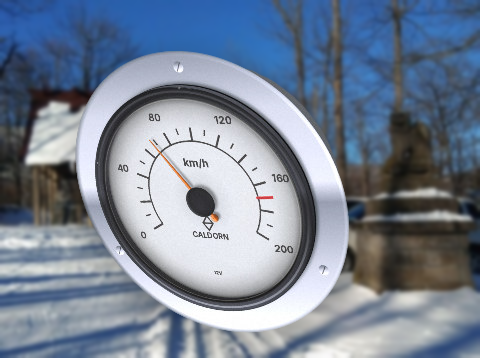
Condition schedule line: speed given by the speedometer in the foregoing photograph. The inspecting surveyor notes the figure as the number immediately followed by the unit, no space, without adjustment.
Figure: 70km/h
